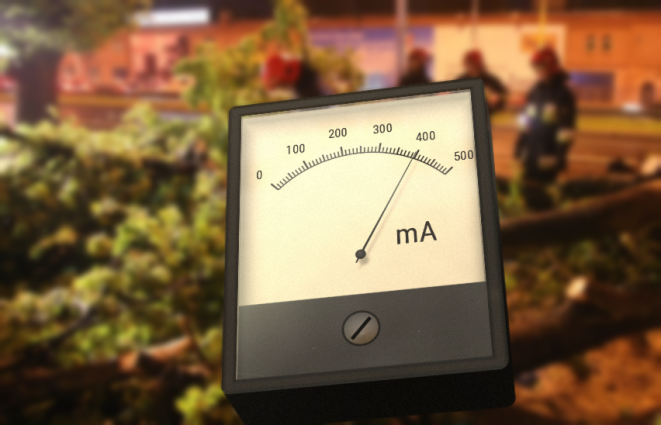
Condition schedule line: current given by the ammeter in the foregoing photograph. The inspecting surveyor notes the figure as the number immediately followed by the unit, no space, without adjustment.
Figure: 400mA
